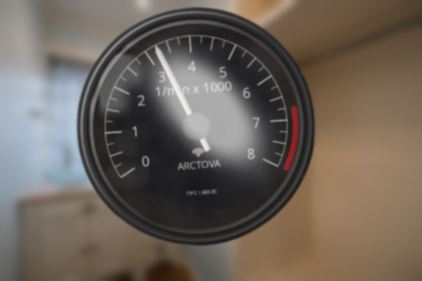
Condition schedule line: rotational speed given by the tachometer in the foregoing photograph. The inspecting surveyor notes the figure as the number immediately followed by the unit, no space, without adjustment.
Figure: 3250rpm
